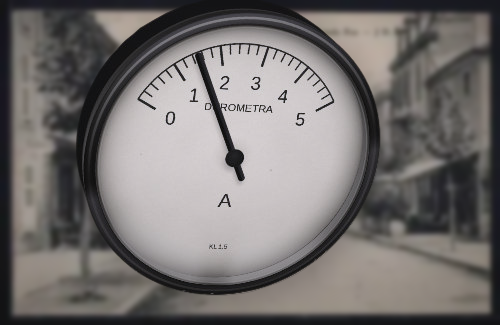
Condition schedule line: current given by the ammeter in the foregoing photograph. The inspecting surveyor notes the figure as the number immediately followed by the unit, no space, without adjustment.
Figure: 1.5A
